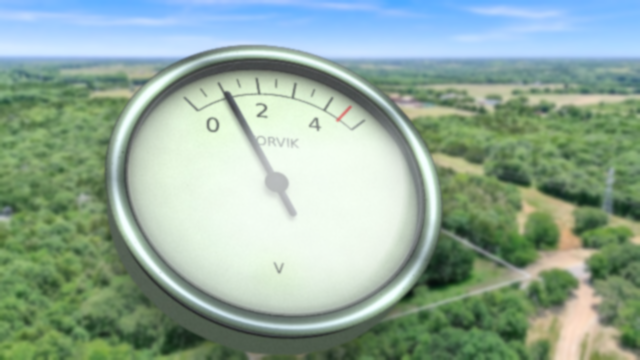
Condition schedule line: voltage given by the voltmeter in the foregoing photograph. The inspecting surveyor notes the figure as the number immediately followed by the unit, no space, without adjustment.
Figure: 1V
